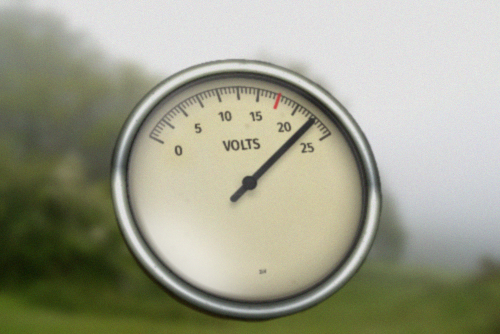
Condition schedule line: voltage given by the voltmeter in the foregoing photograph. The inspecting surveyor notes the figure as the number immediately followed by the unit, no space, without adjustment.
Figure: 22.5V
